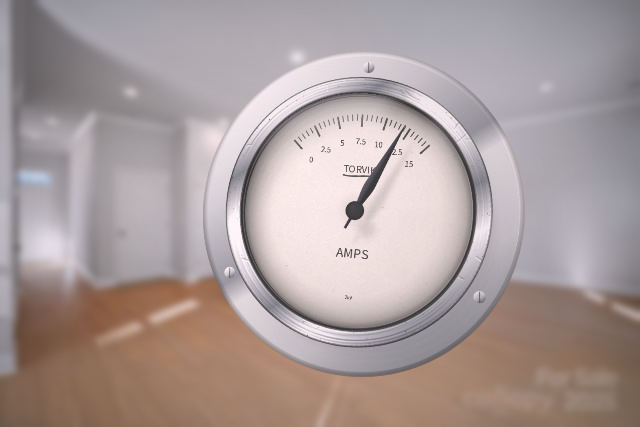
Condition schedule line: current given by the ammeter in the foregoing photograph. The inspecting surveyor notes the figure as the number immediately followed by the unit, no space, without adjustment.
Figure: 12A
